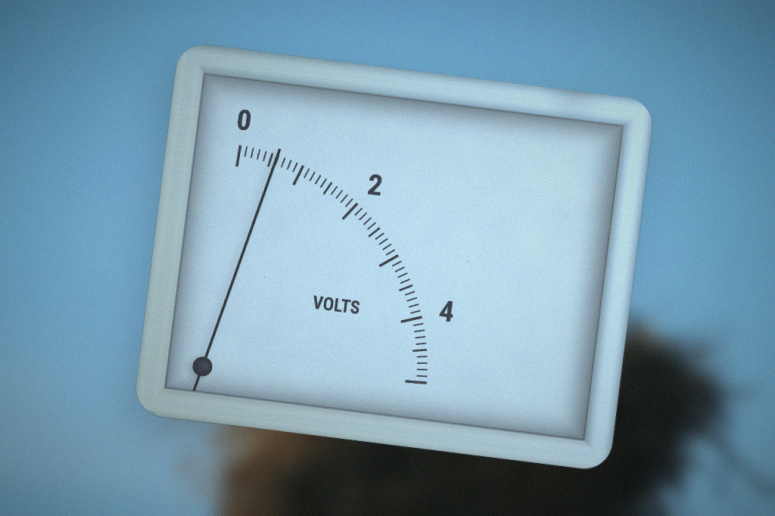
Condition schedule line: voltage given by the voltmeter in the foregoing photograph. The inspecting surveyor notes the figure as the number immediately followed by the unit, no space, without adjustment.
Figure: 0.6V
